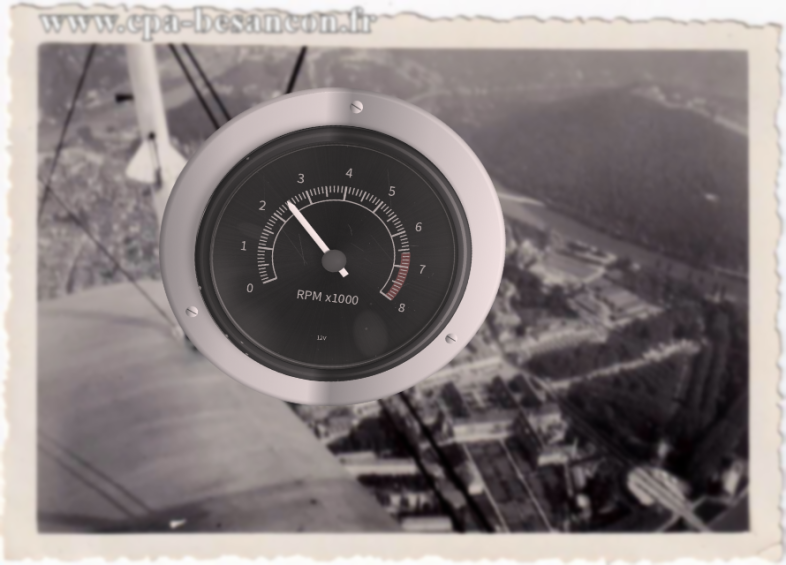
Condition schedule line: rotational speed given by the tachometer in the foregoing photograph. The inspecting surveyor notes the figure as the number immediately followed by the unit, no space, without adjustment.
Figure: 2500rpm
